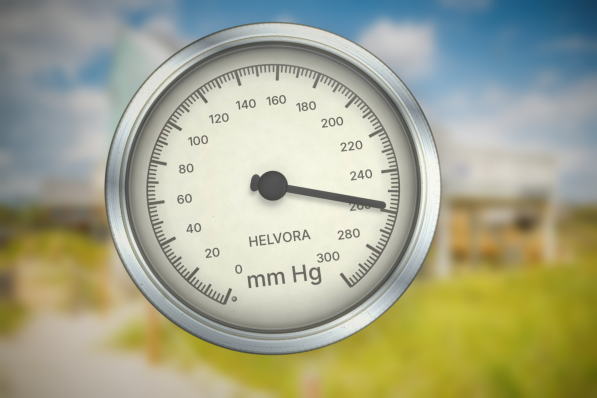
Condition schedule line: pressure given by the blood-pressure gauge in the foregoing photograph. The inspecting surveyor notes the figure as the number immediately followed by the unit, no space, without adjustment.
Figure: 258mmHg
